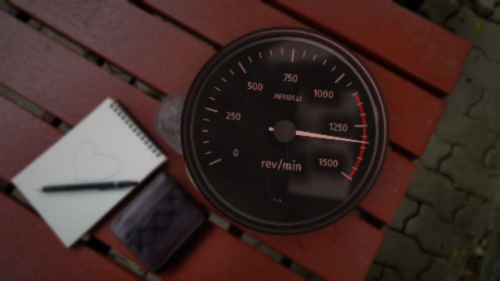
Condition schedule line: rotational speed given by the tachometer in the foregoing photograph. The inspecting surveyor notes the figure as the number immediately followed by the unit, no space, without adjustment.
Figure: 1325rpm
